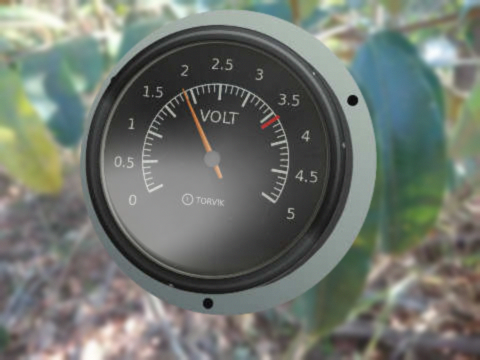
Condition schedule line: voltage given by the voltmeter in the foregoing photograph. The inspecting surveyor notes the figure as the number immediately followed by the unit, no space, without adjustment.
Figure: 1.9V
